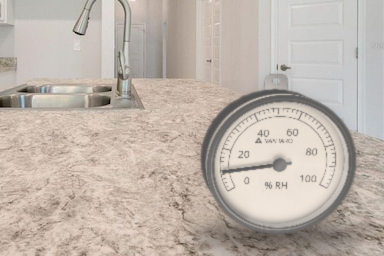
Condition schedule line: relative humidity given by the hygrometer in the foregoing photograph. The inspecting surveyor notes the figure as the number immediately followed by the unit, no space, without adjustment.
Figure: 10%
